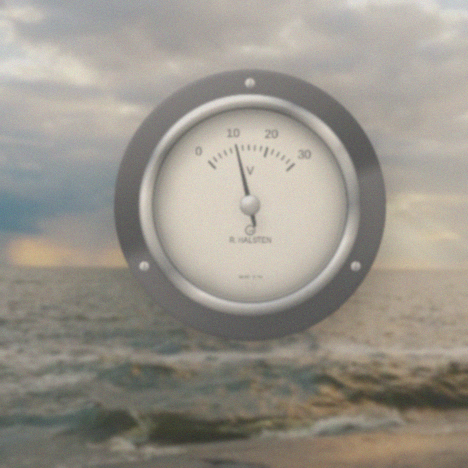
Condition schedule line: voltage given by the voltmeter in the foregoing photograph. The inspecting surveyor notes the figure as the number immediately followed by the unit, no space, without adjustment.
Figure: 10V
